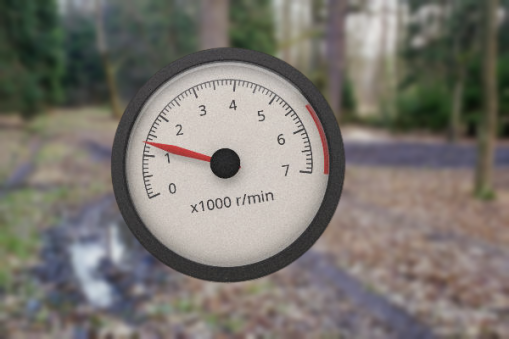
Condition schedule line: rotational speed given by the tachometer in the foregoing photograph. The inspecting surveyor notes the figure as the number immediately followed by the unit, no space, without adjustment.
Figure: 1300rpm
